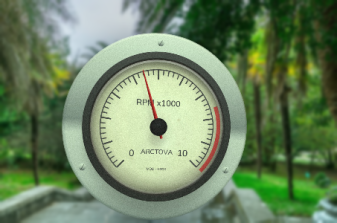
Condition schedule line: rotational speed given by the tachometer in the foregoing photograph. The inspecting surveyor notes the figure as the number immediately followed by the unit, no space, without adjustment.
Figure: 4400rpm
